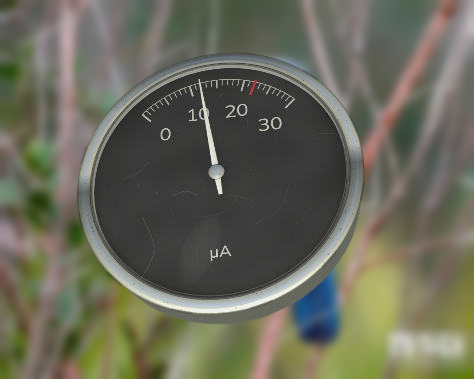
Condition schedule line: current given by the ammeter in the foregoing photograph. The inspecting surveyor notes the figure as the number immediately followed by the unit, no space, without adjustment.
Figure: 12µA
